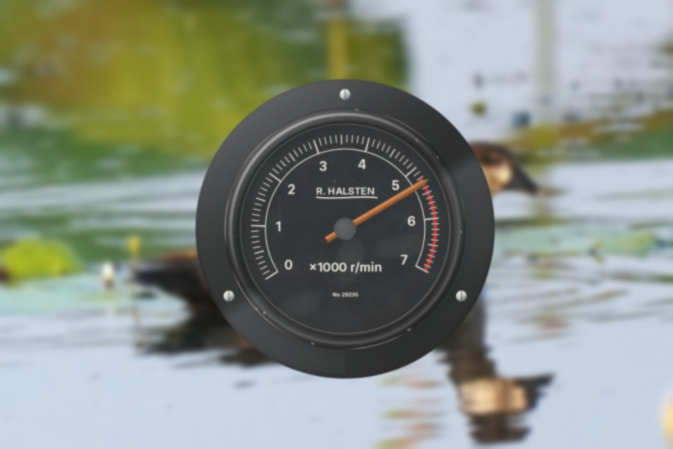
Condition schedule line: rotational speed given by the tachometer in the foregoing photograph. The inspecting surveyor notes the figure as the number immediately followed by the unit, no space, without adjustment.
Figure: 5300rpm
